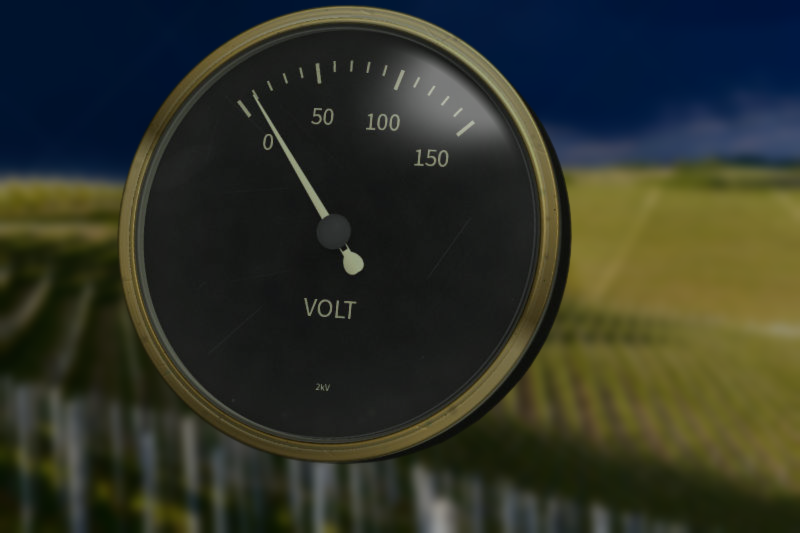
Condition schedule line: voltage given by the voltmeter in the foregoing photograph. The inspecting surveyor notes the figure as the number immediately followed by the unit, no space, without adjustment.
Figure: 10V
